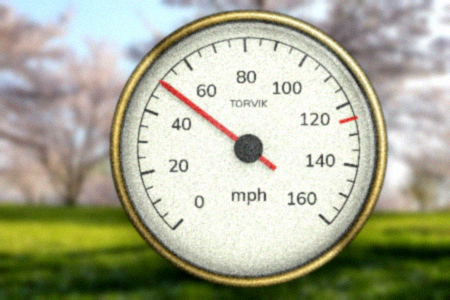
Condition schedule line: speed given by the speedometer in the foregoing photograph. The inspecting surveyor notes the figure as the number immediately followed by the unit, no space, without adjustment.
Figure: 50mph
